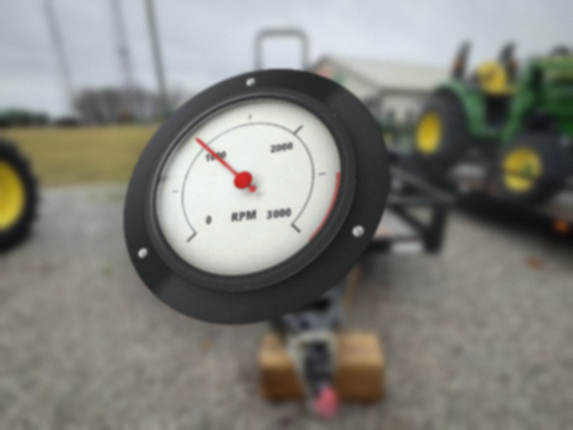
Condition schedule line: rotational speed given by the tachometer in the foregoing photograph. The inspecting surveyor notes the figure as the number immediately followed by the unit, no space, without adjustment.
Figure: 1000rpm
